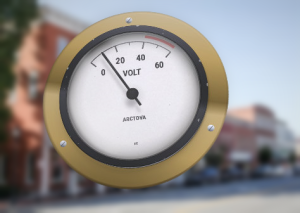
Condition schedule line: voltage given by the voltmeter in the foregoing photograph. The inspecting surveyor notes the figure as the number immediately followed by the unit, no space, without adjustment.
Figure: 10V
